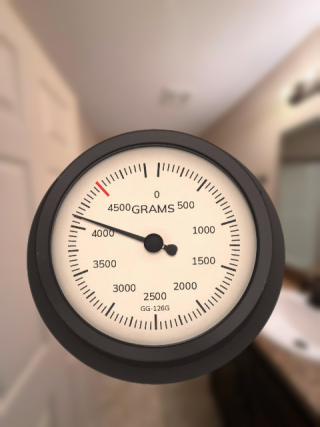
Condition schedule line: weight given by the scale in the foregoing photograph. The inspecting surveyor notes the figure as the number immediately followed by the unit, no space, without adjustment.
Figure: 4100g
